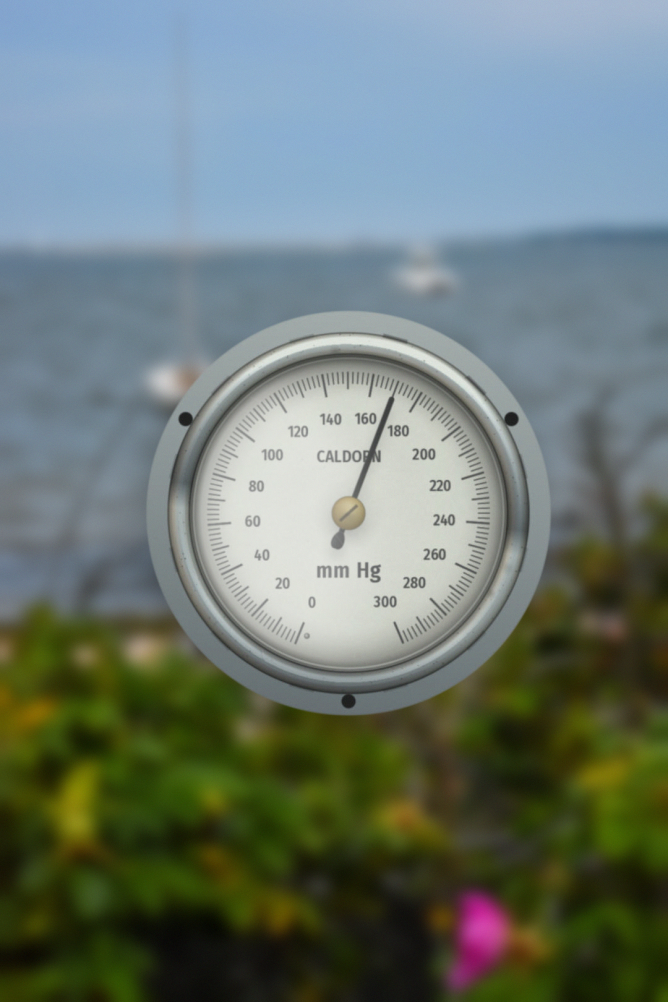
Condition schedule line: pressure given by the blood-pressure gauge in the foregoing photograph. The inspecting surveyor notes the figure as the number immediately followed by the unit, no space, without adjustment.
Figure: 170mmHg
